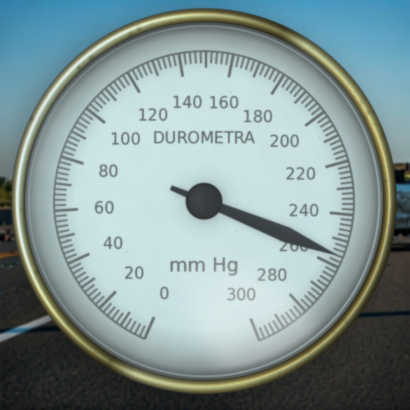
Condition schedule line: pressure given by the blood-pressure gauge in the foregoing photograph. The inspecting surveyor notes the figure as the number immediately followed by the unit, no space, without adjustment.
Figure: 256mmHg
